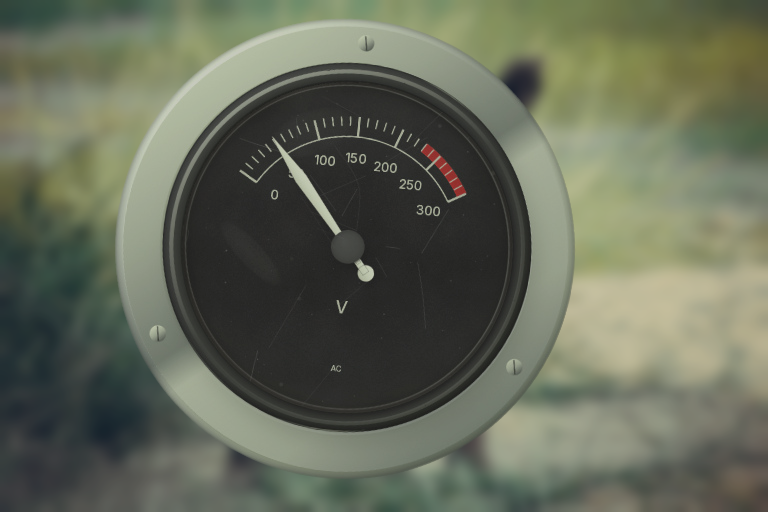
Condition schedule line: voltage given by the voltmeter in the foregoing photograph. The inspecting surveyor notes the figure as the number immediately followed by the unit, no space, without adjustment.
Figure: 50V
